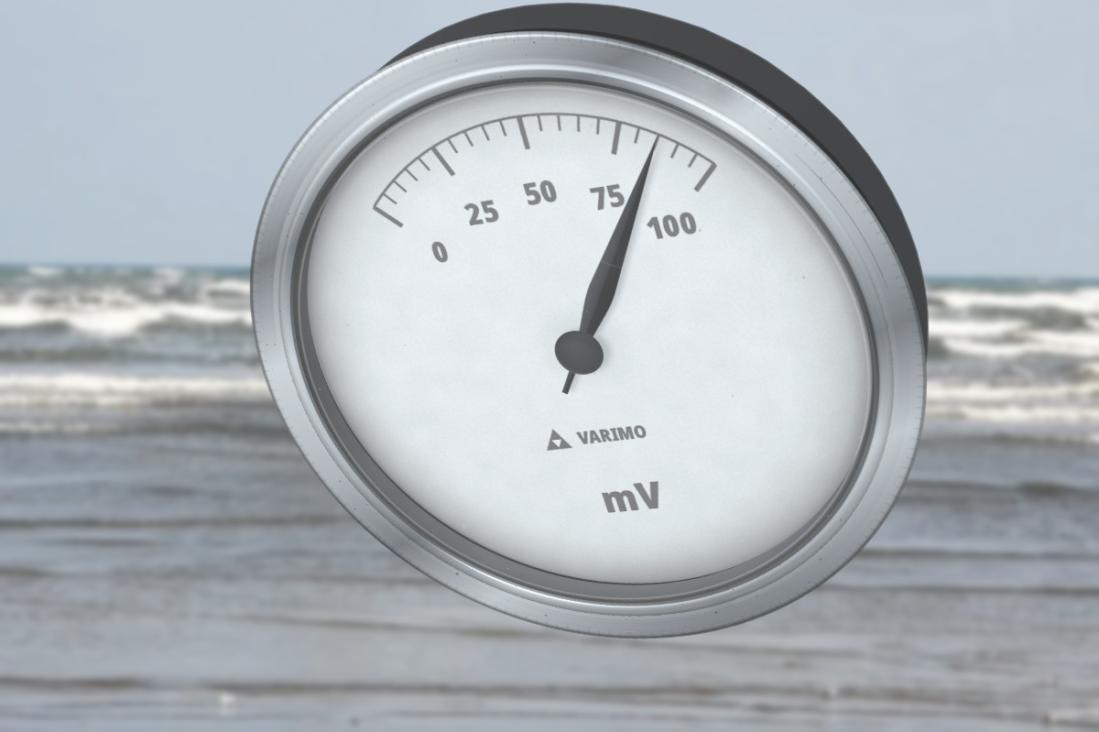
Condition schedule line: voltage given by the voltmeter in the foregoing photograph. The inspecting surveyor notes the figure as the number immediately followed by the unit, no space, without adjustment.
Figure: 85mV
